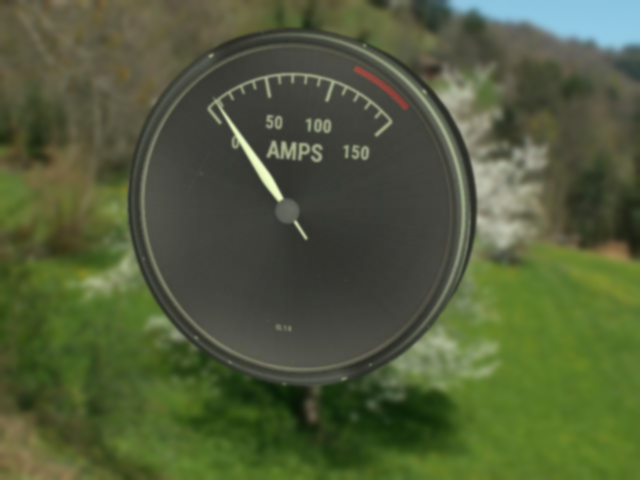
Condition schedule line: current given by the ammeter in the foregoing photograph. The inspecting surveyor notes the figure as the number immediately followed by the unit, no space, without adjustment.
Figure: 10A
